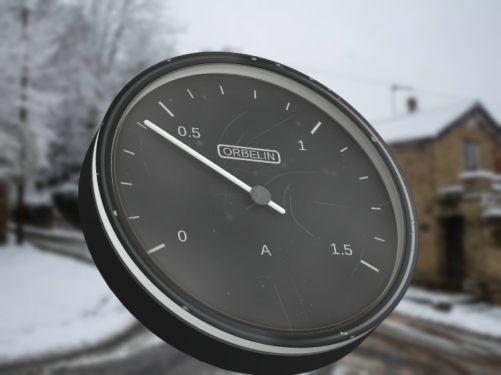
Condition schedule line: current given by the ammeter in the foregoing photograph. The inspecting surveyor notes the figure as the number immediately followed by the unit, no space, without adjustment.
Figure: 0.4A
